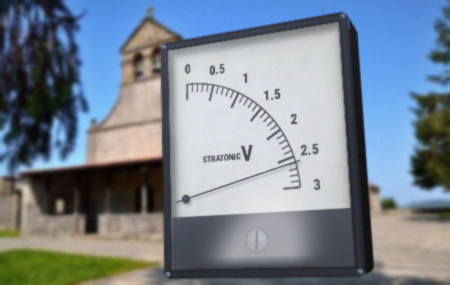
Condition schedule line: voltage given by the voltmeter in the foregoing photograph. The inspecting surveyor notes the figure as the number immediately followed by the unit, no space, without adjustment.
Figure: 2.6V
